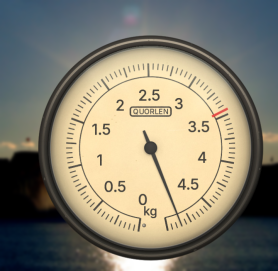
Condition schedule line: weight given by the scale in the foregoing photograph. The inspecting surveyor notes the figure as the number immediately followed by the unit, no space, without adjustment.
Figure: 4.85kg
